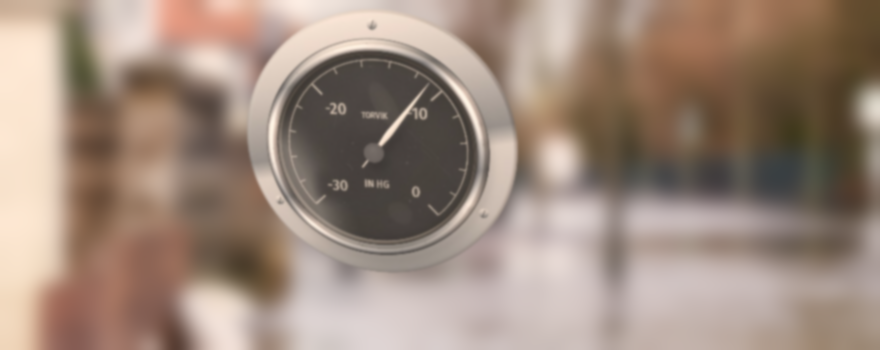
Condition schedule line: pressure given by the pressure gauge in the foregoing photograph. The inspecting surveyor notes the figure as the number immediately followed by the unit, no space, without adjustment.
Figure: -11inHg
